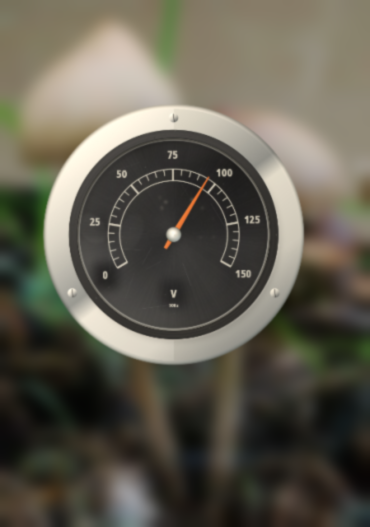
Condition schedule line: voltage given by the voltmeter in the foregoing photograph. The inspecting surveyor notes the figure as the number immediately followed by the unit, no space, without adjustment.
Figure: 95V
